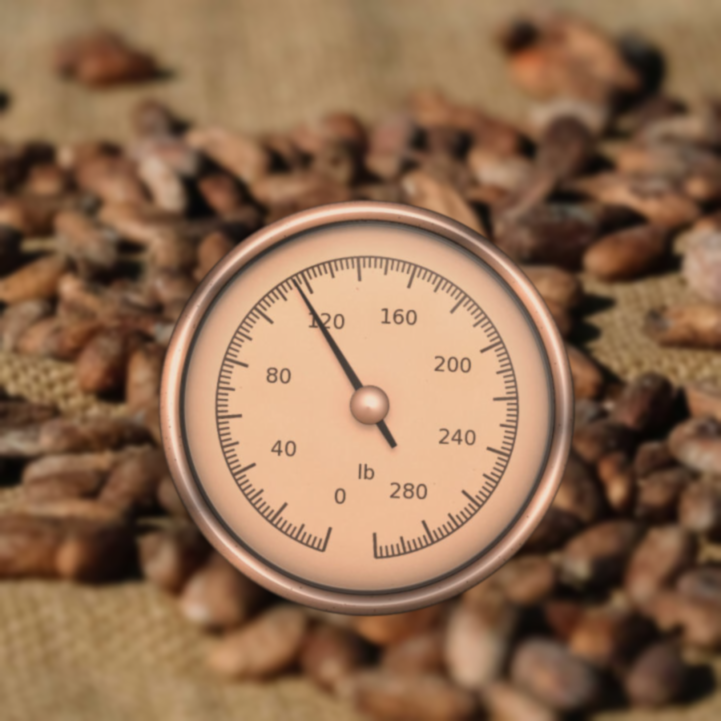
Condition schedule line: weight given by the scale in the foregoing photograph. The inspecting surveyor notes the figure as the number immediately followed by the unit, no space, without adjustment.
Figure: 116lb
